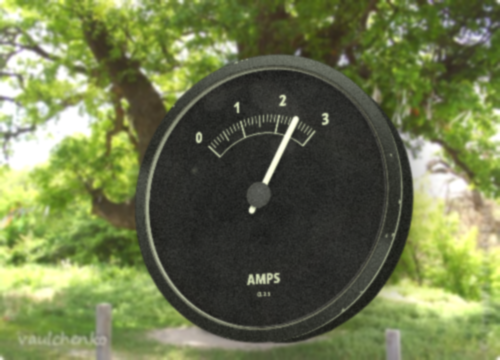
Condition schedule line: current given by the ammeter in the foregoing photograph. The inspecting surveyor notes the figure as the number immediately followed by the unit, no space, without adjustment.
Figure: 2.5A
